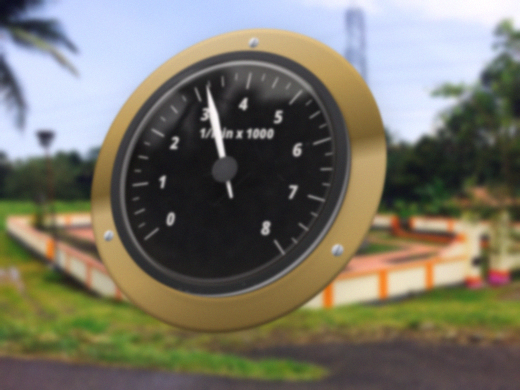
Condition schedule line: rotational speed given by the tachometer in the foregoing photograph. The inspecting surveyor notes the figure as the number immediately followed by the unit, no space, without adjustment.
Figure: 3250rpm
